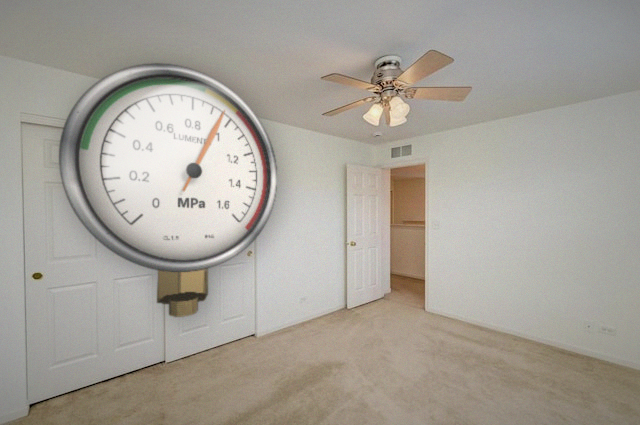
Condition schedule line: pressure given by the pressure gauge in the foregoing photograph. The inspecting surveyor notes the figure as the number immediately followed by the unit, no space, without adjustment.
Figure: 0.95MPa
